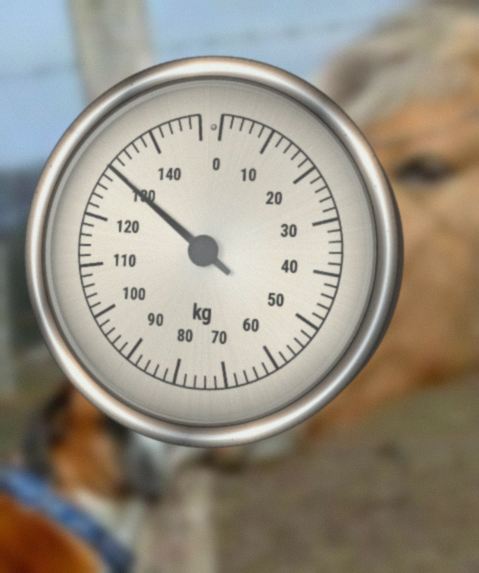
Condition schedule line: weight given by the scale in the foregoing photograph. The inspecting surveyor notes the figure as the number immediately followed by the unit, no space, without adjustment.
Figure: 130kg
